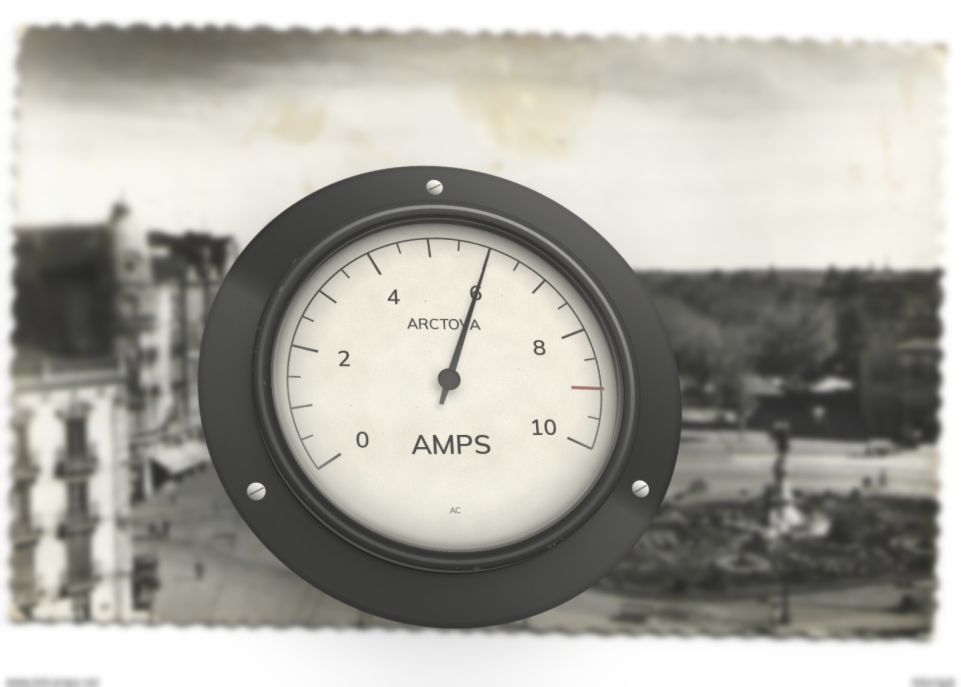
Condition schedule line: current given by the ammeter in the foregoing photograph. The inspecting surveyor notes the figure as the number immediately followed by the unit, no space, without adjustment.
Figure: 6A
